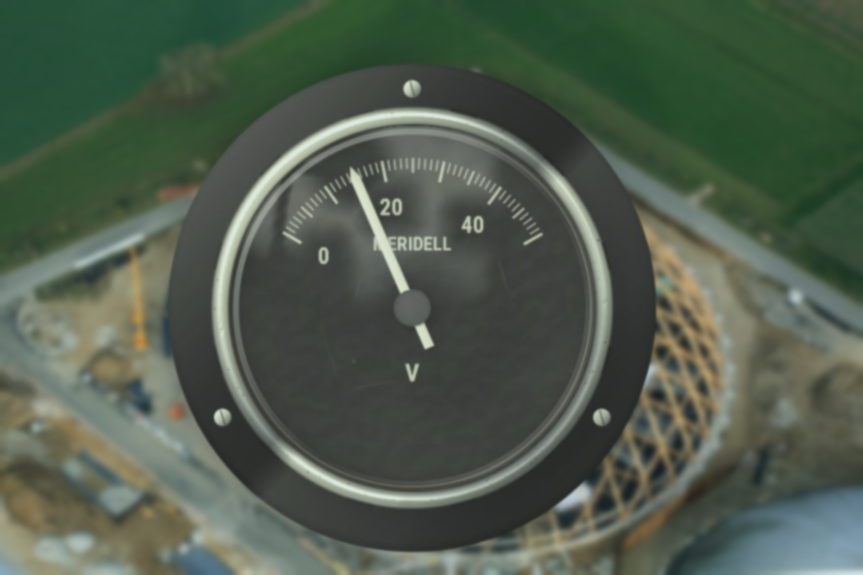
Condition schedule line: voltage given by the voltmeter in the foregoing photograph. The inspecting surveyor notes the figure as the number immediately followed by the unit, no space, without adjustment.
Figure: 15V
